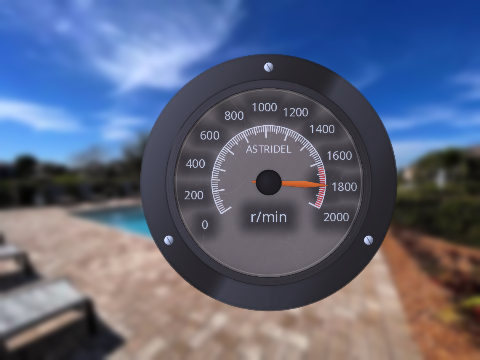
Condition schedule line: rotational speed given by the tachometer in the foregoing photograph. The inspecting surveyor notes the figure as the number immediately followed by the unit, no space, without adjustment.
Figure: 1800rpm
